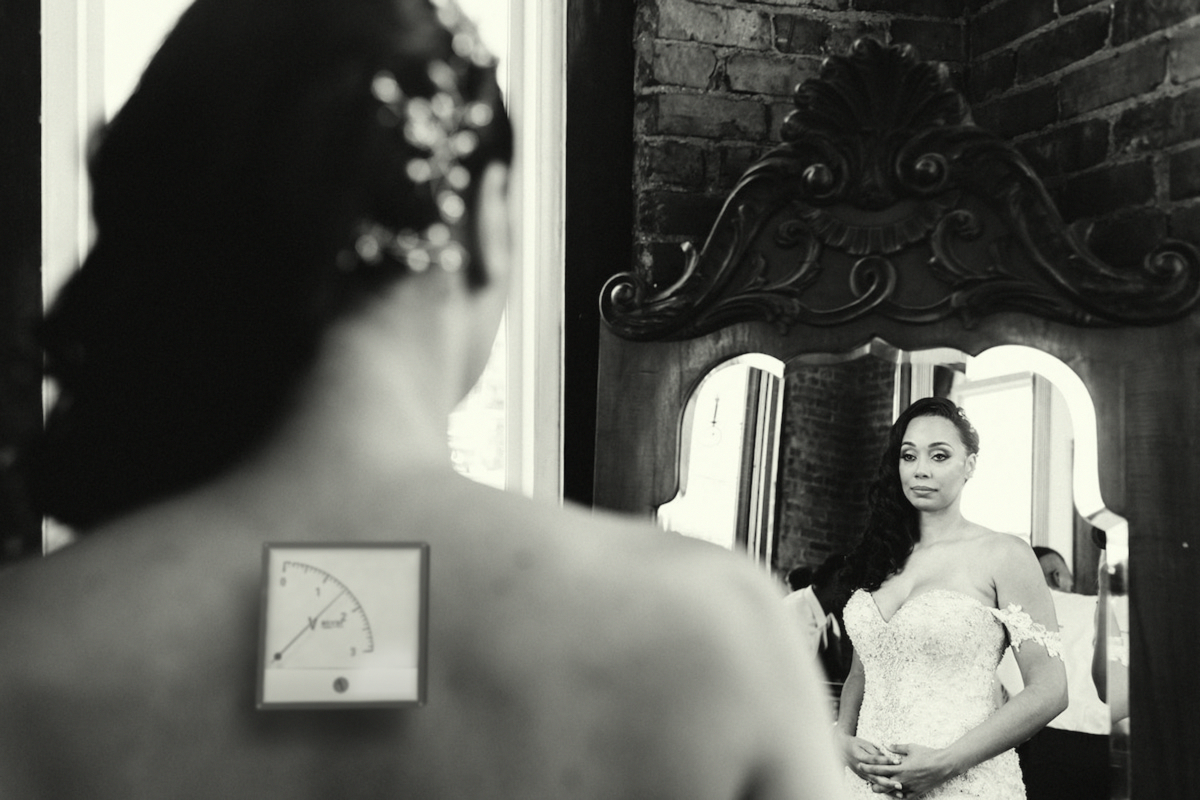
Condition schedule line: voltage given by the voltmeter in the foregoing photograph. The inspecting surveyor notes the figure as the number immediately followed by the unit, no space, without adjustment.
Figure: 1.5V
